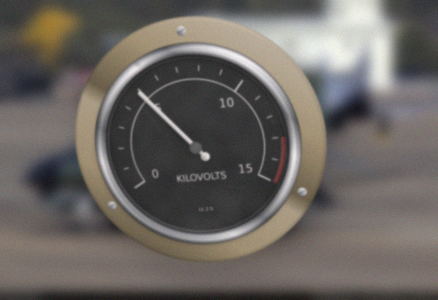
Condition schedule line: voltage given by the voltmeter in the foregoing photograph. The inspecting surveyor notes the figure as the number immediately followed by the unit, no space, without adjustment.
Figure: 5kV
